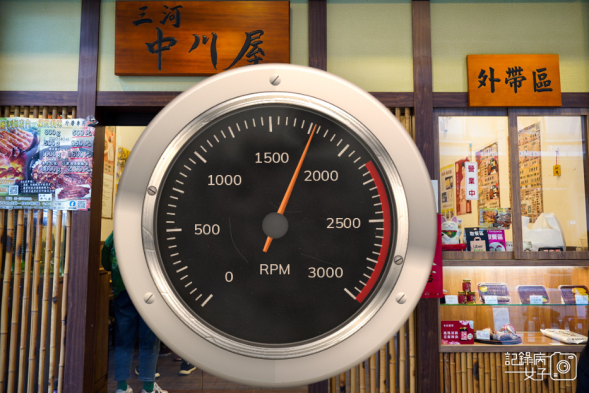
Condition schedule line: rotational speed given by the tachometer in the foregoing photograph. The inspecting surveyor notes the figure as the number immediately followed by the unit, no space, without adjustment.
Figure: 1775rpm
